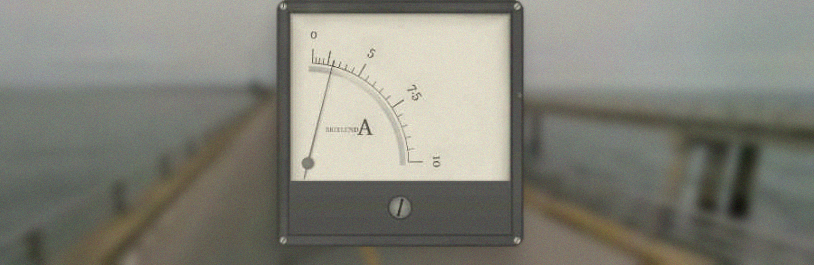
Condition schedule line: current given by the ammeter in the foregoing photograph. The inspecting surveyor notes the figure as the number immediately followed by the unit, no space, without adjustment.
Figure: 3A
